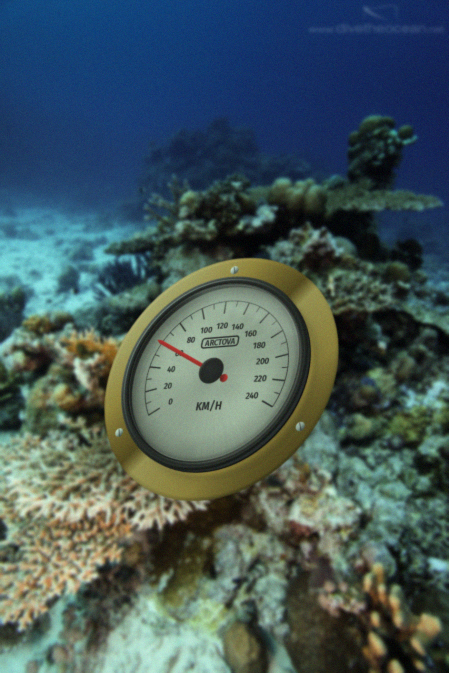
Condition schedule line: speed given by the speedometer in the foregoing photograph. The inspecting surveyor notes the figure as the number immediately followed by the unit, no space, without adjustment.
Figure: 60km/h
